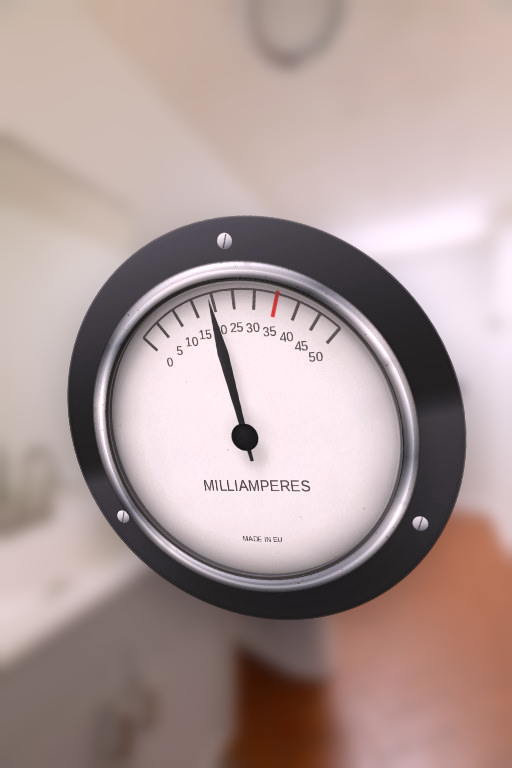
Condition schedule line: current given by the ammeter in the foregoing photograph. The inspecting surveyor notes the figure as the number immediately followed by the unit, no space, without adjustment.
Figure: 20mA
